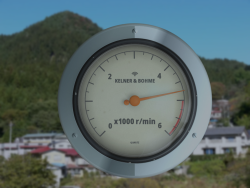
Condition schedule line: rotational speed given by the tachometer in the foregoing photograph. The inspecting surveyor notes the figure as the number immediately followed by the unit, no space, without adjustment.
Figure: 4750rpm
